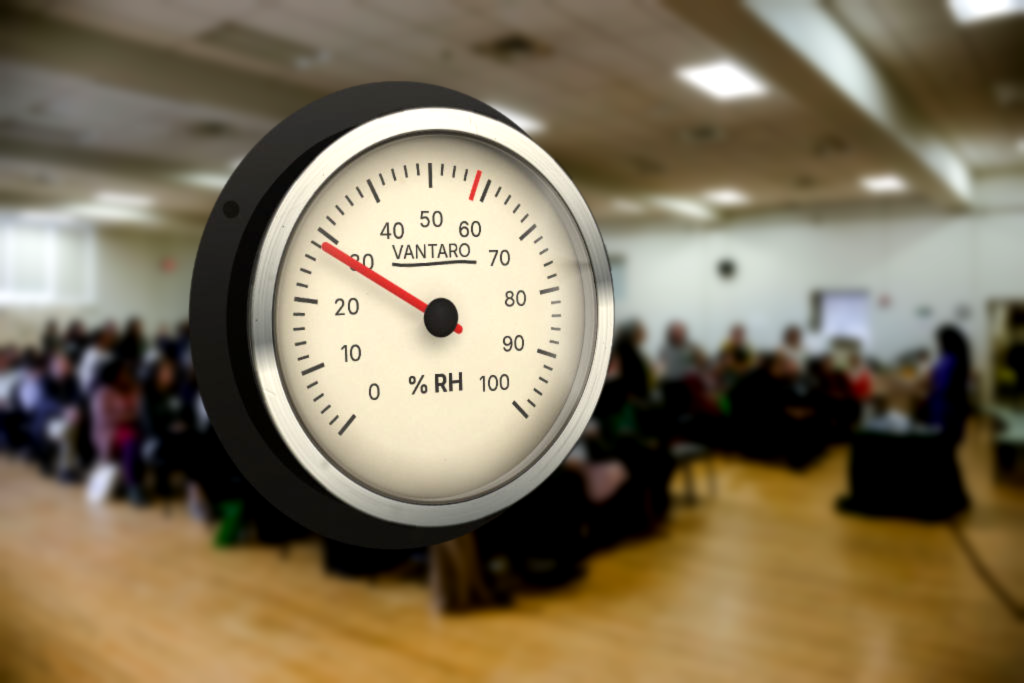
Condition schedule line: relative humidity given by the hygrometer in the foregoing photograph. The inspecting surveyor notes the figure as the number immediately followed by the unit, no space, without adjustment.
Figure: 28%
